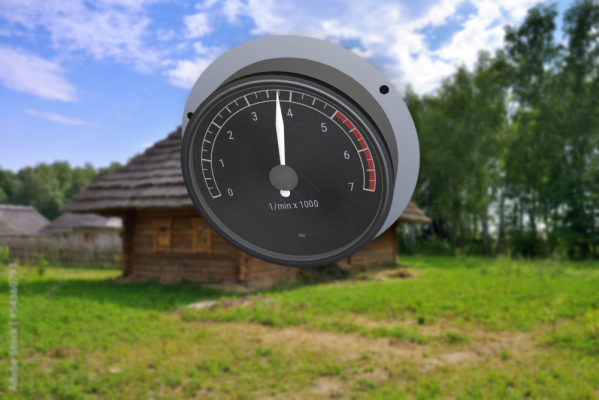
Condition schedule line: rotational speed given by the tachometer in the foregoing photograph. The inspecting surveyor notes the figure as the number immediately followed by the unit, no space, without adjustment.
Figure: 3750rpm
